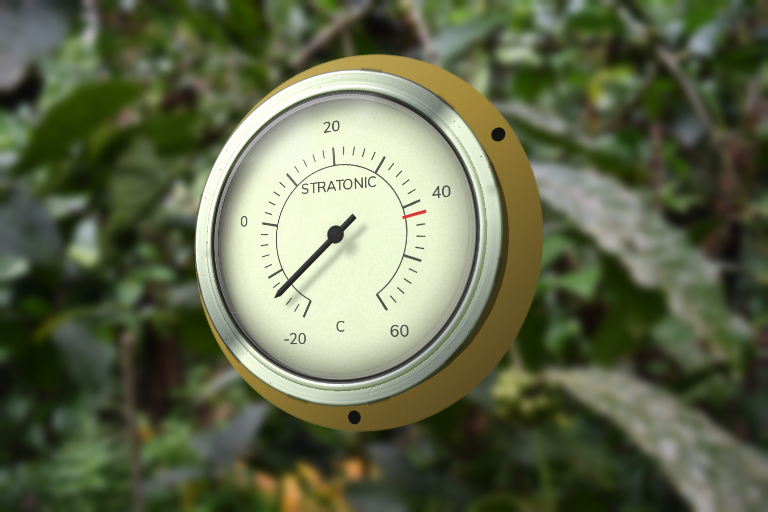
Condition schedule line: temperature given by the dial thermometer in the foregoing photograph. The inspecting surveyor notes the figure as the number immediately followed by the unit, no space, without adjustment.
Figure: -14°C
